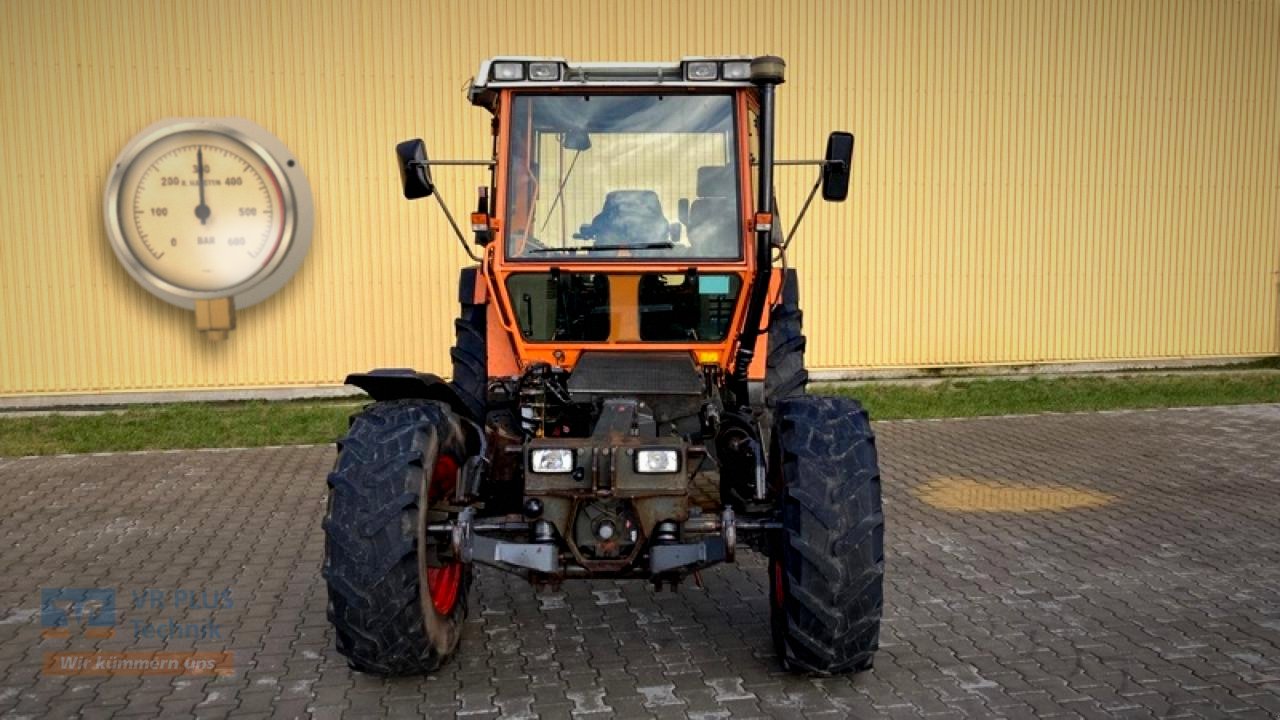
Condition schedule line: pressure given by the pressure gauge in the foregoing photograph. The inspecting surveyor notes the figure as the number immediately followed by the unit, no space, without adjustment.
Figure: 300bar
